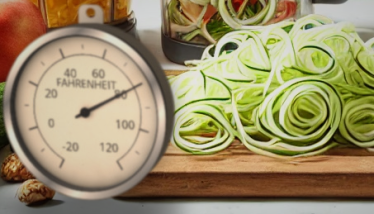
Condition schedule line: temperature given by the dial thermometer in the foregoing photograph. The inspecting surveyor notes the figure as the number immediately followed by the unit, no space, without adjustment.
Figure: 80°F
